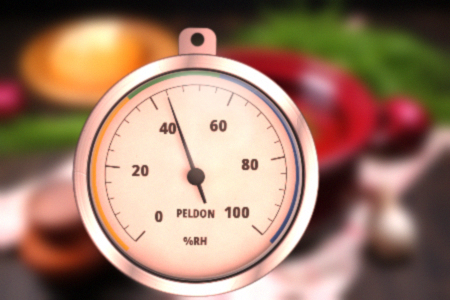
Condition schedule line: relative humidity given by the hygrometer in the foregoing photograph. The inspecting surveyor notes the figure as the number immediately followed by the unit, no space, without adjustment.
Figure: 44%
